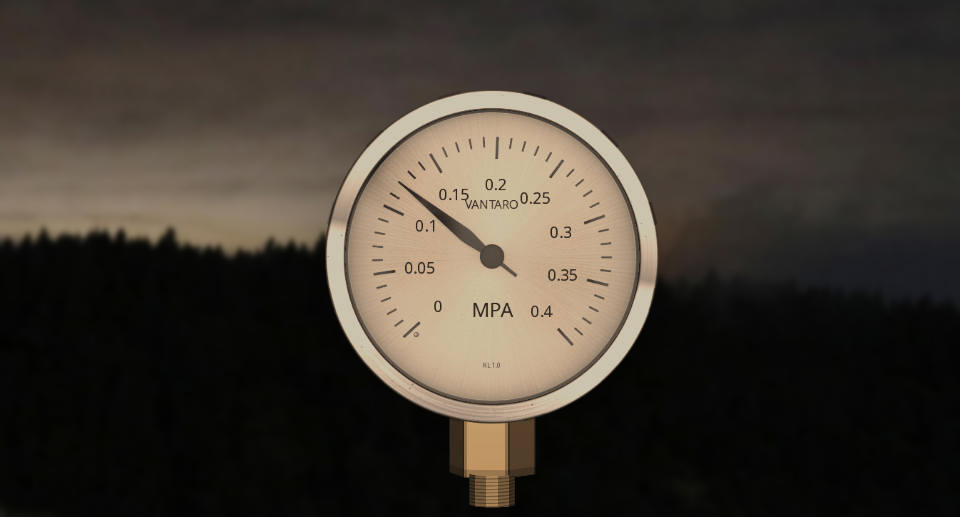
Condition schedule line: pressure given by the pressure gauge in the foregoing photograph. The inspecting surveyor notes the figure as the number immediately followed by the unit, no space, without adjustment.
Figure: 0.12MPa
